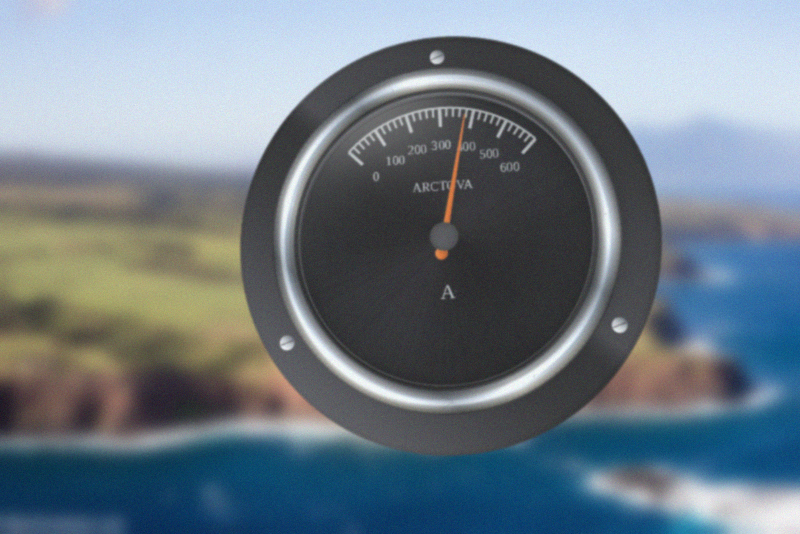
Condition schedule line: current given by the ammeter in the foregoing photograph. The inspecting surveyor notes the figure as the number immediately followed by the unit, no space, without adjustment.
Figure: 380A
